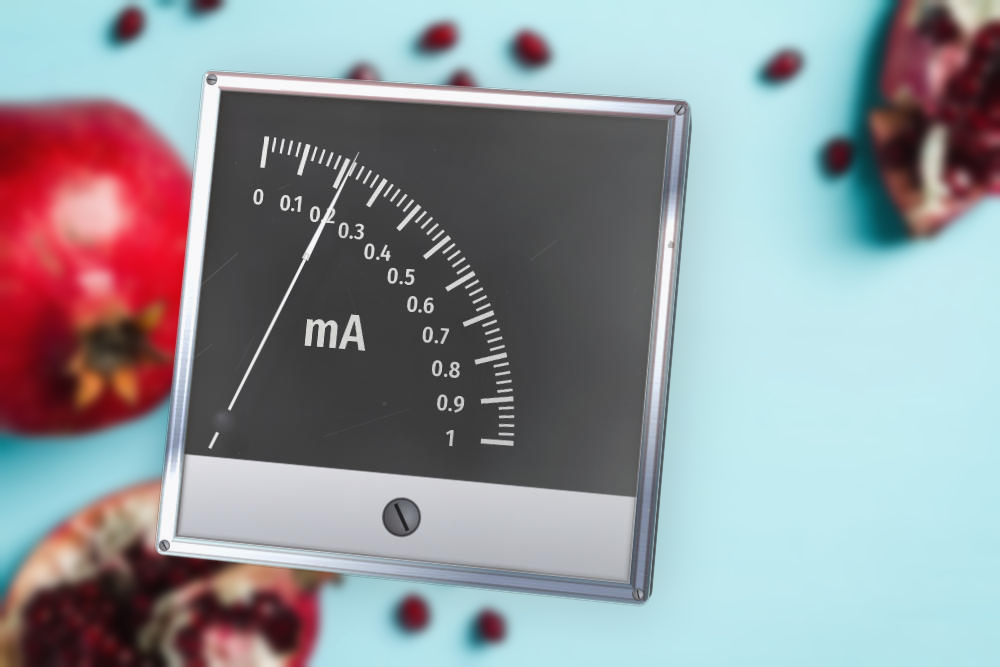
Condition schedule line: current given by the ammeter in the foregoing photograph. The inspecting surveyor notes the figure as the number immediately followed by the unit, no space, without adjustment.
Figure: 0.22mA
